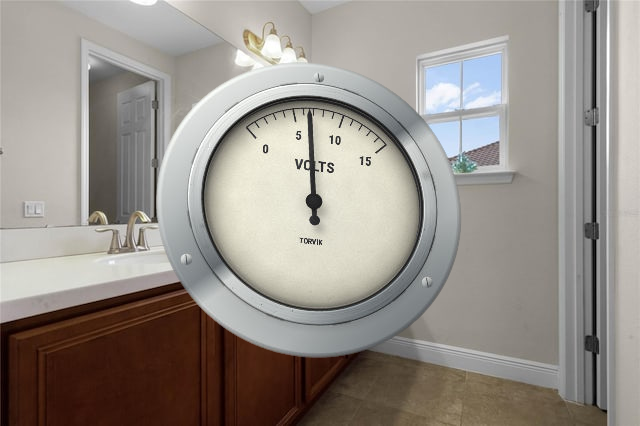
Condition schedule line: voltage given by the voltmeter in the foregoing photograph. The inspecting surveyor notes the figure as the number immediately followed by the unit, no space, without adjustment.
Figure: 6.5V
